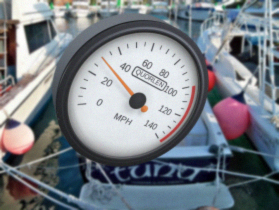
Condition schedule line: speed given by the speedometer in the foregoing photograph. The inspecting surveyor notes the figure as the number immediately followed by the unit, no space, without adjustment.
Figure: 30mph
